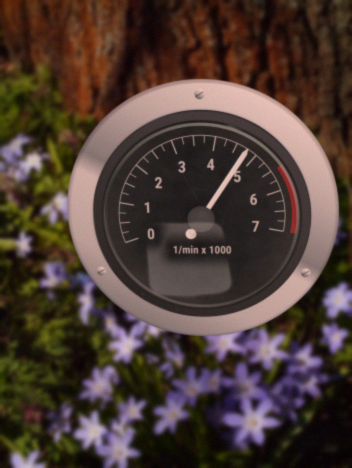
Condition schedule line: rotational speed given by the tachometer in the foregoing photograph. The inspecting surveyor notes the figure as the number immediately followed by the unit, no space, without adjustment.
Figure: 4750rpm
